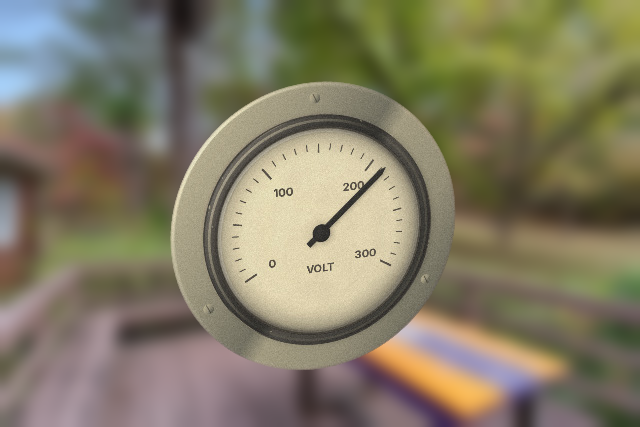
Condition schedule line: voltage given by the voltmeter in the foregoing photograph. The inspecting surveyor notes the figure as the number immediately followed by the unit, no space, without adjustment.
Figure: 210V
